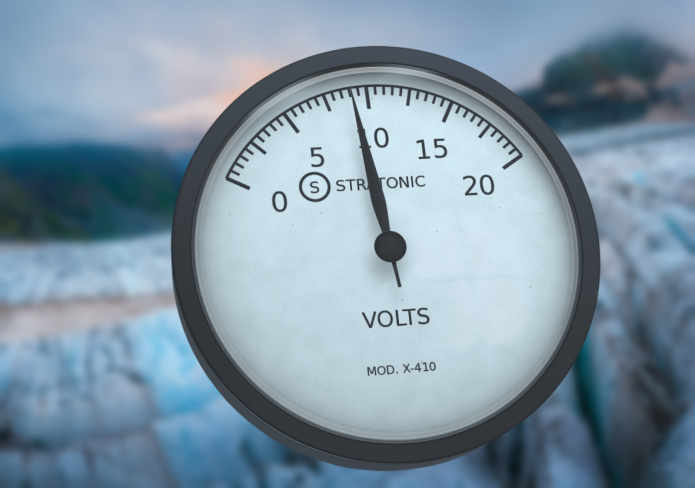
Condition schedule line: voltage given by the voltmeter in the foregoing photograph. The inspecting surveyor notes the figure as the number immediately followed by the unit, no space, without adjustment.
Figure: 9V
